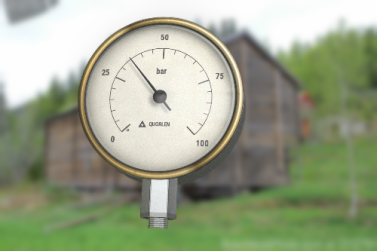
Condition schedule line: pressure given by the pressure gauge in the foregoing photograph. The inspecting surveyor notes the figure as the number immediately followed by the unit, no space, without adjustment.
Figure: 35bar
